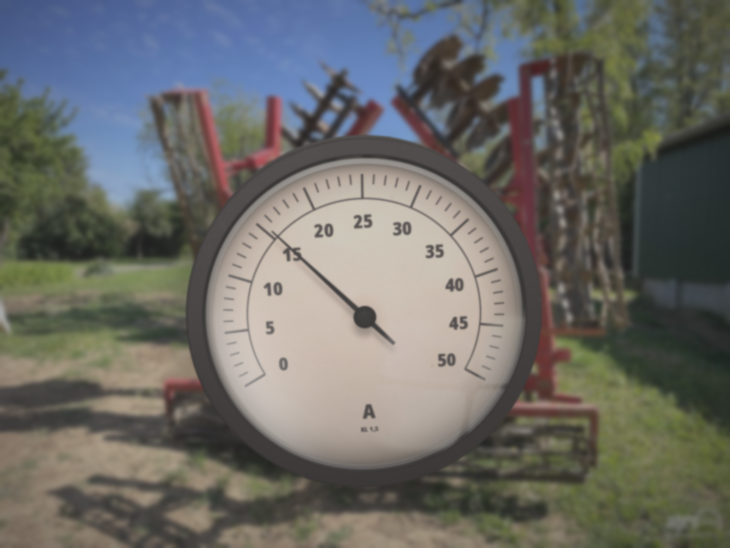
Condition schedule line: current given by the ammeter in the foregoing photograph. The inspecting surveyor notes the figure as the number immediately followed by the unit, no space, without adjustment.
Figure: 15.5A
